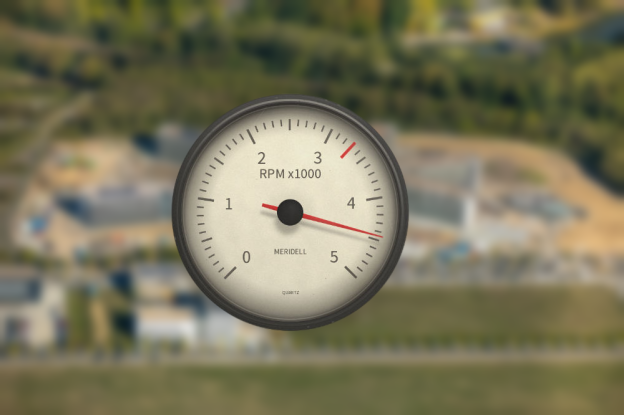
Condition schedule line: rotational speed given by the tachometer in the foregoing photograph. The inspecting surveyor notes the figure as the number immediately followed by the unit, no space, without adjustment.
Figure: 4450rpm
